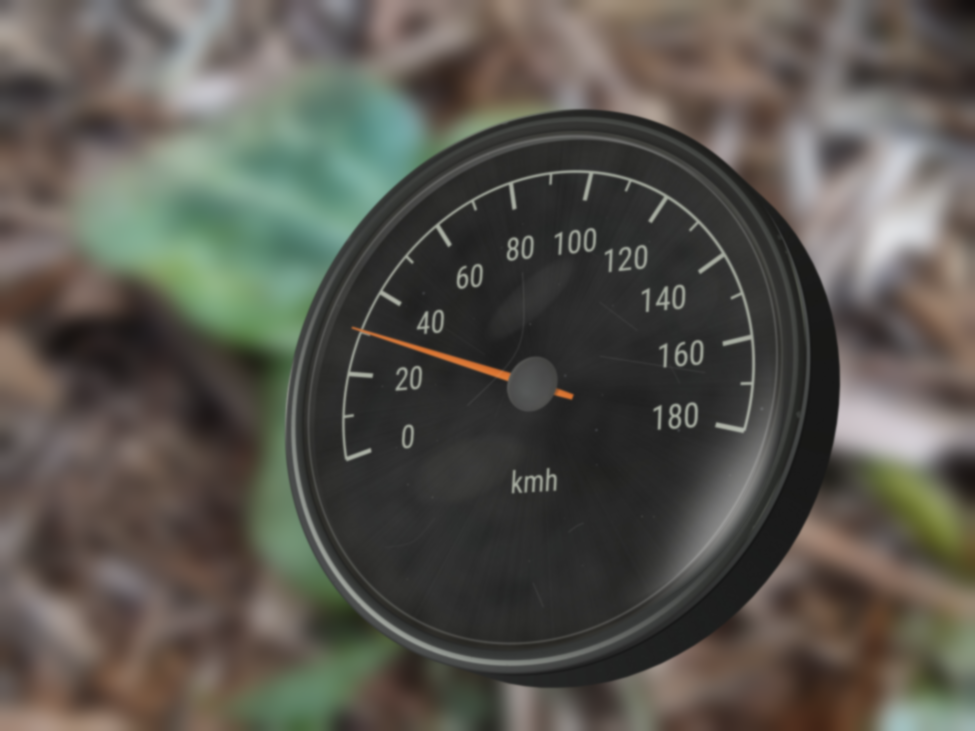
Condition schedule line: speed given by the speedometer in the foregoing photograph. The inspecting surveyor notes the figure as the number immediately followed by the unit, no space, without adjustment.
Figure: 30km/h
